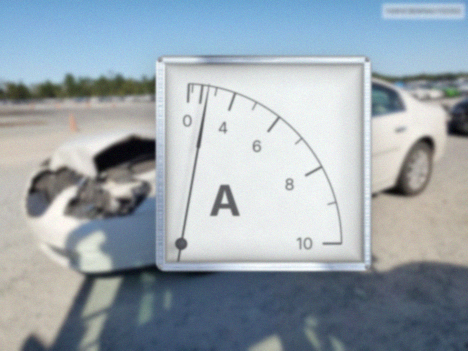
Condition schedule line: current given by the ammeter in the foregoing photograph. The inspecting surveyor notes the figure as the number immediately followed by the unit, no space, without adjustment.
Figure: 2.5A
